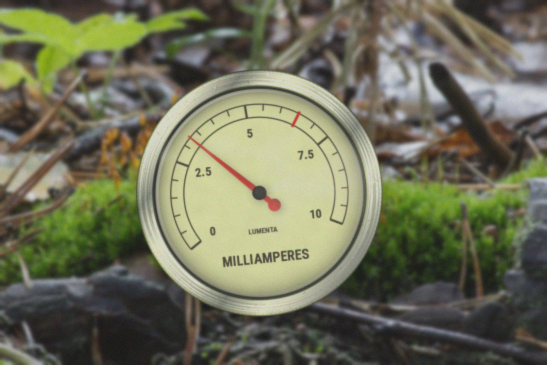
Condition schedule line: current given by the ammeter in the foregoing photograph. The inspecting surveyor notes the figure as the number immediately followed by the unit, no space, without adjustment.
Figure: 3.25mA
